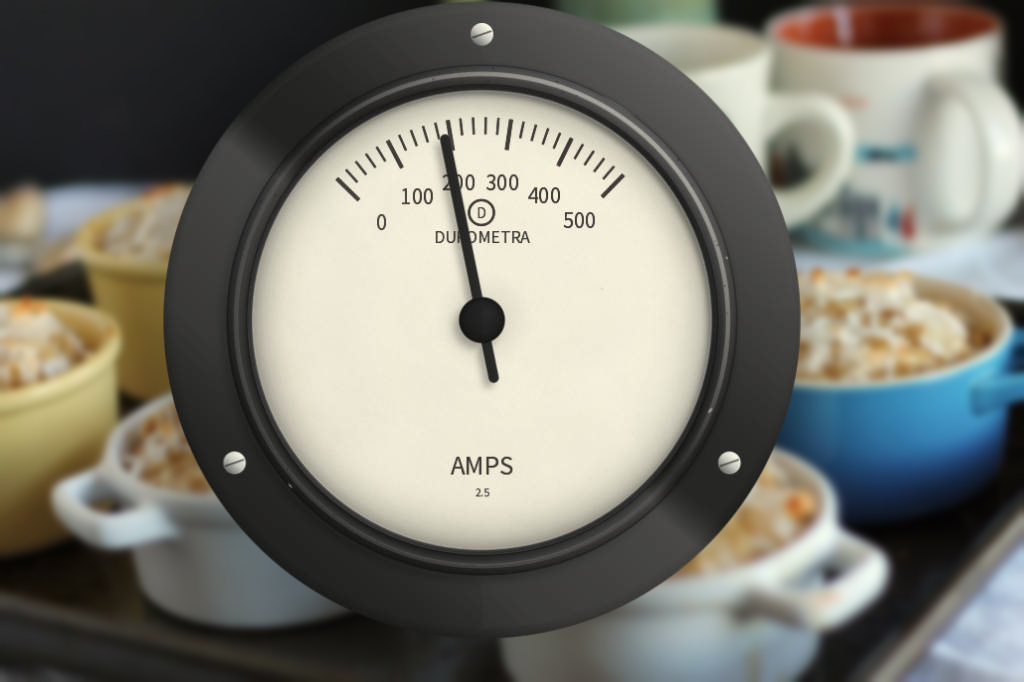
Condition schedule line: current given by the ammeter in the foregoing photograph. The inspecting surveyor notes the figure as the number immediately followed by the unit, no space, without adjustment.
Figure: 190A
